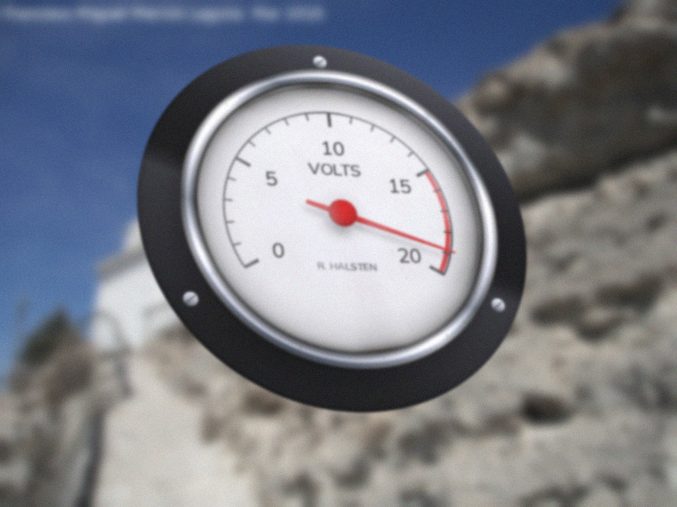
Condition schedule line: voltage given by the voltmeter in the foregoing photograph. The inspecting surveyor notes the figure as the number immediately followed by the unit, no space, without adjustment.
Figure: 19V
